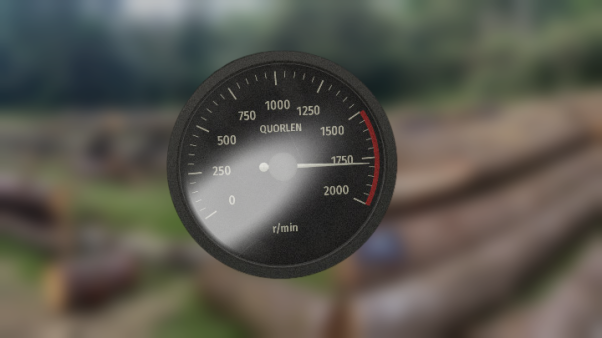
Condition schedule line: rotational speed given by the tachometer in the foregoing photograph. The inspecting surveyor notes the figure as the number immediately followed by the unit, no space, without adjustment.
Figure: 1775rpm
